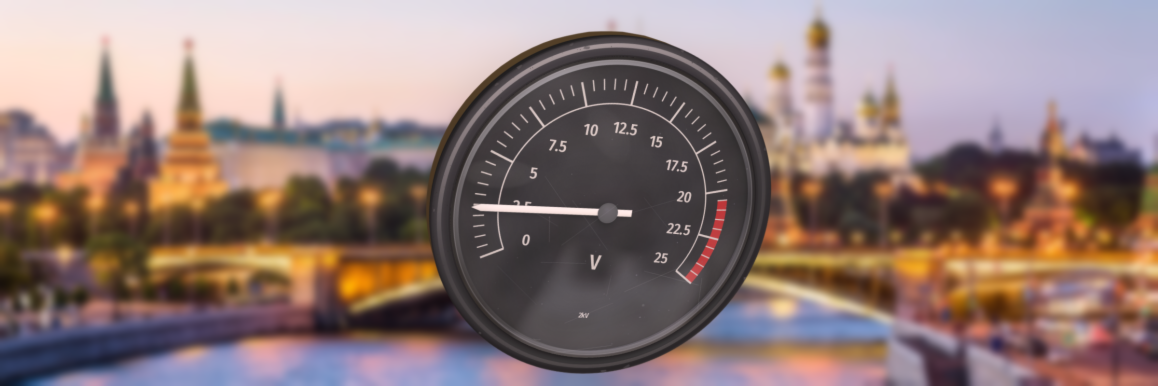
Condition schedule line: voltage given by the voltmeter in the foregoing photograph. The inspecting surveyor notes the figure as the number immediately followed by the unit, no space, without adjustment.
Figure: 2.5V
